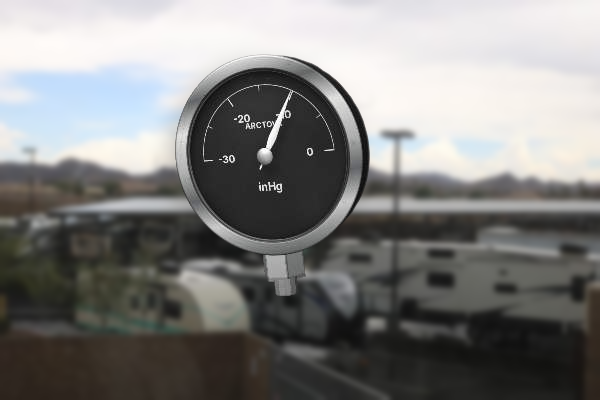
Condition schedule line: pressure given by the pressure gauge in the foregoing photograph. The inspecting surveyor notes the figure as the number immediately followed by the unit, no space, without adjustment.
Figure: -10inHg
